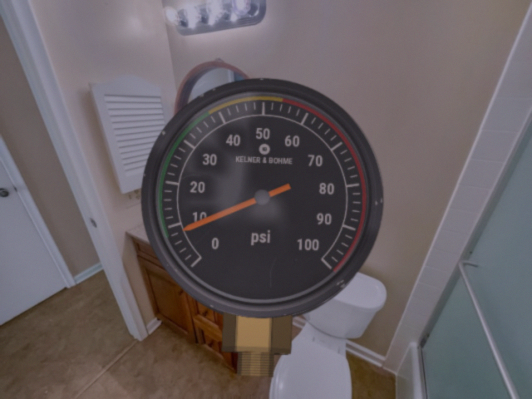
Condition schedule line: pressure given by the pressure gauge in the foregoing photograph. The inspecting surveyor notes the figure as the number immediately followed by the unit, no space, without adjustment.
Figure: 8psi
